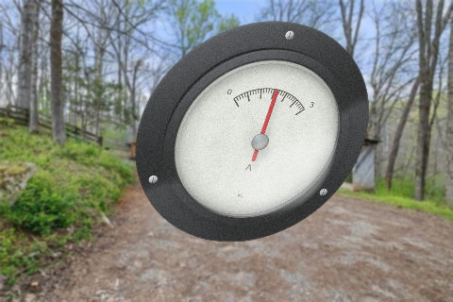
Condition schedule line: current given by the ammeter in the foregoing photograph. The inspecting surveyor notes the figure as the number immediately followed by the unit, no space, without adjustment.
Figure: 1.5A
